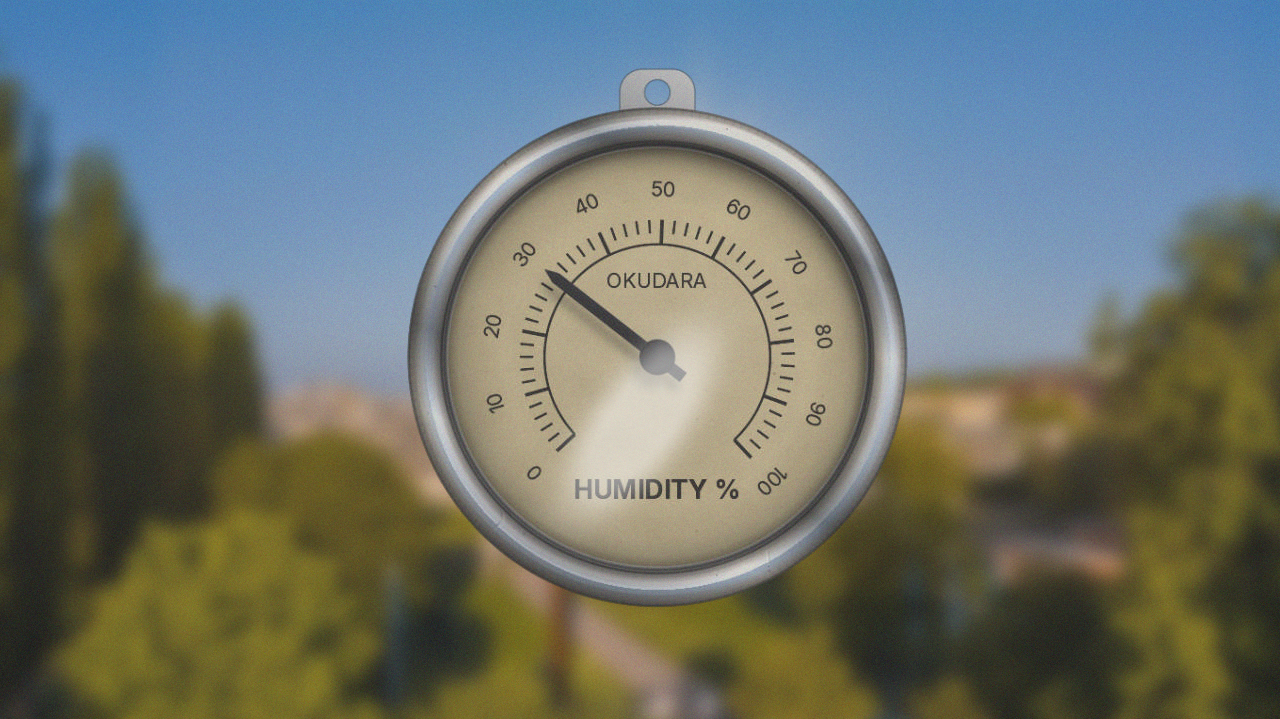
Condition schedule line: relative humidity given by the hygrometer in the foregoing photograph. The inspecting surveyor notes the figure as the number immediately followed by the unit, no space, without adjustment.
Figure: 30%
